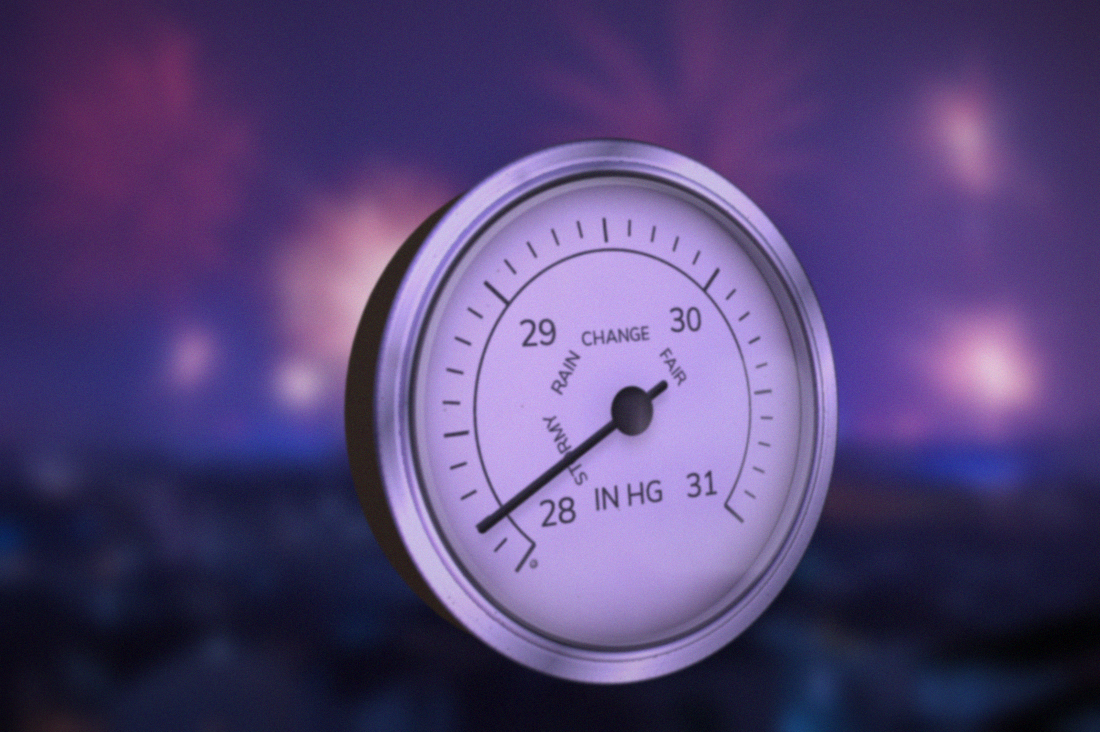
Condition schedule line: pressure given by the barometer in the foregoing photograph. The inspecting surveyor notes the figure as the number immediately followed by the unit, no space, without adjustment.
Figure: 28.2inHg
